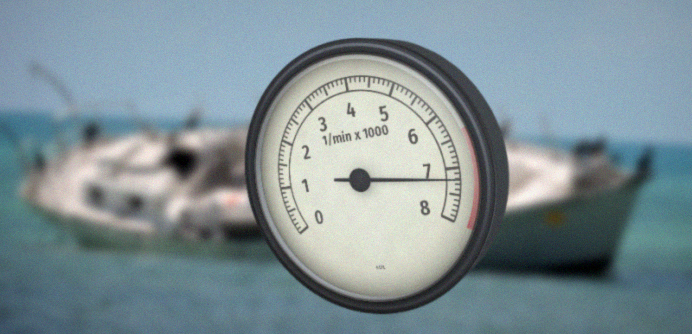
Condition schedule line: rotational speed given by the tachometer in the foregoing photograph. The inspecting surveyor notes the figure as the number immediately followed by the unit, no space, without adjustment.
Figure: 7200rpm
